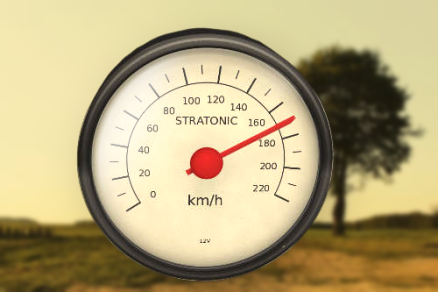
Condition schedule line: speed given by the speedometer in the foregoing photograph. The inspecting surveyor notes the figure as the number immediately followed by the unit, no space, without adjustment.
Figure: 170km/h
